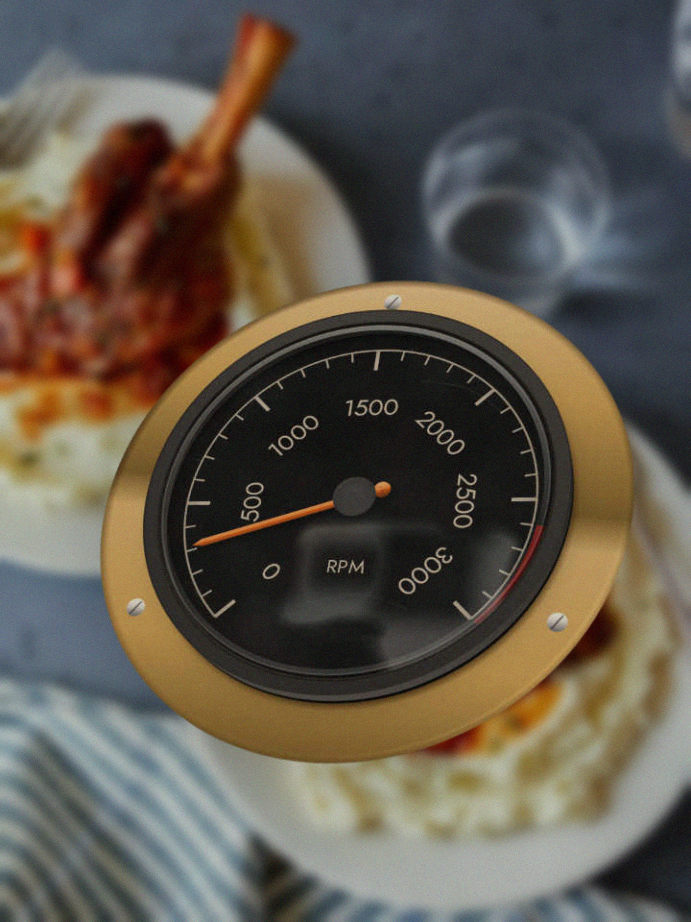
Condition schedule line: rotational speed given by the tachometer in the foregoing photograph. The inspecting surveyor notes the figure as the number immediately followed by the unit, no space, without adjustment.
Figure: 300rpm
